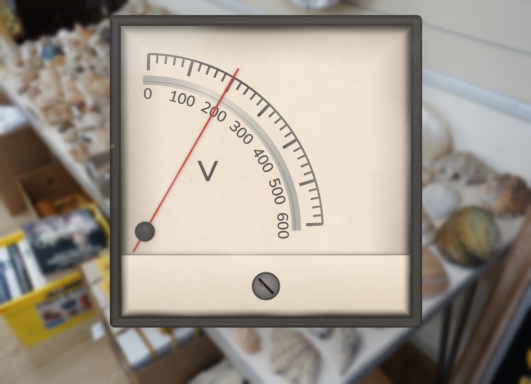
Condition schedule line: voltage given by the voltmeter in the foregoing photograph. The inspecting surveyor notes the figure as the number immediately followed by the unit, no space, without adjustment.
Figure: 200V
